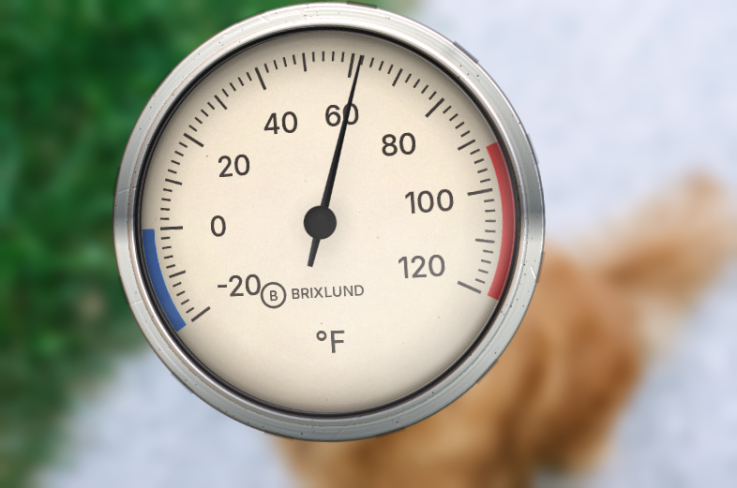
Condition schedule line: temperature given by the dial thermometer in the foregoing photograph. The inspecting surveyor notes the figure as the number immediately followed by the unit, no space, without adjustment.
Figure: 62°F
